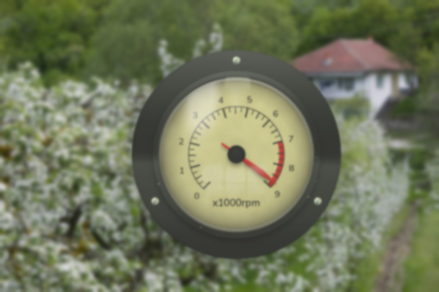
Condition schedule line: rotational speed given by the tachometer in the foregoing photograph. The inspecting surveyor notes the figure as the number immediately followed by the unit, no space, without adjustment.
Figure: 8750rpm
